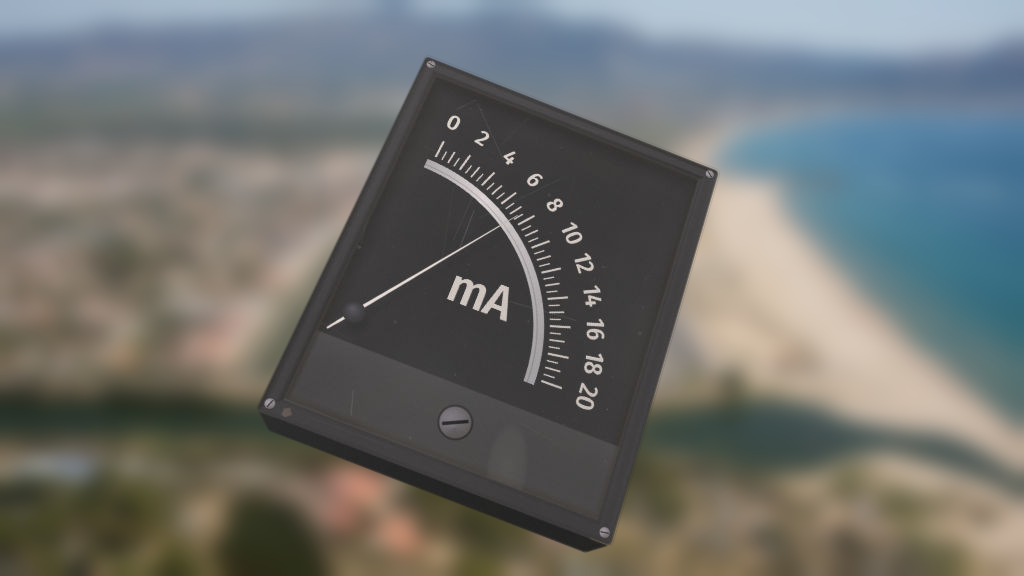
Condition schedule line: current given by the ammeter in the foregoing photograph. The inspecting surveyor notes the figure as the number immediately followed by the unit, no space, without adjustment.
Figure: 7.5mA
